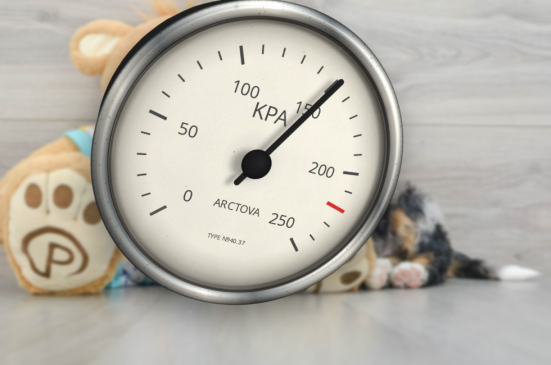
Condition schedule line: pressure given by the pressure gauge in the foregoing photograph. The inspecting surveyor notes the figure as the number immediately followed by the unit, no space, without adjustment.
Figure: 150kPa
